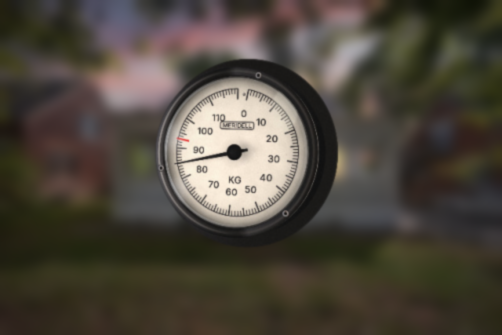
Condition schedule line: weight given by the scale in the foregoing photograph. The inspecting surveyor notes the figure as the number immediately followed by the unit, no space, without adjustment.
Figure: 85kg
